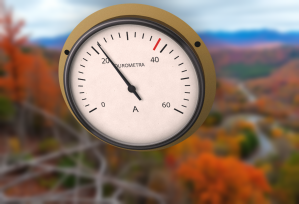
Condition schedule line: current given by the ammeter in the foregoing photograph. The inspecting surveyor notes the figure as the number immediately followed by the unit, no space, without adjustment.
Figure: 22A
